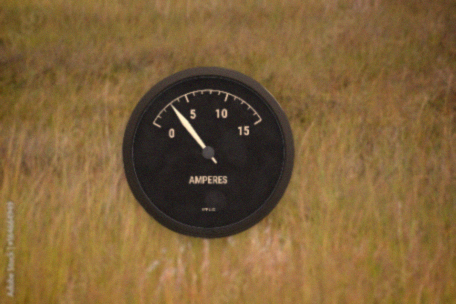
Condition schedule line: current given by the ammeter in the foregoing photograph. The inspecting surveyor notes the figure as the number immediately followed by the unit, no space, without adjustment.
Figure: 3A
